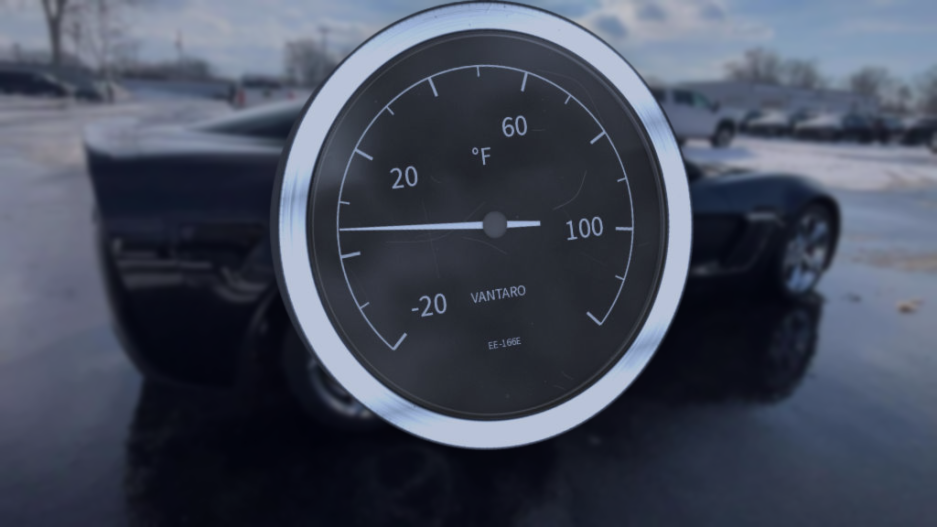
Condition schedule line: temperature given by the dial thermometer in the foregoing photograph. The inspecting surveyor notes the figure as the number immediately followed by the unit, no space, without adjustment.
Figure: 5°F
